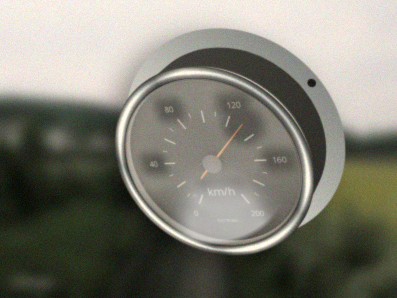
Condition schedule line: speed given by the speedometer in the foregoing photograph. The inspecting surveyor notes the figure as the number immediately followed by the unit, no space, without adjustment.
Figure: 130km/h
